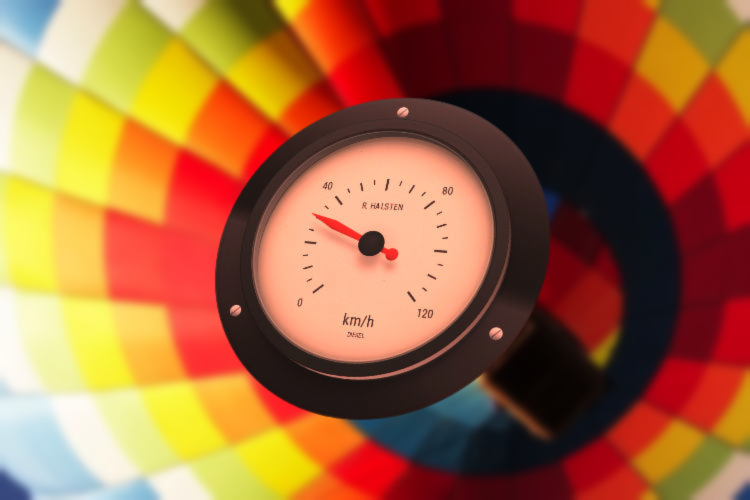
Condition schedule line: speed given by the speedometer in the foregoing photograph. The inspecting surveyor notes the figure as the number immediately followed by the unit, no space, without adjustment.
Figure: 30km/h
